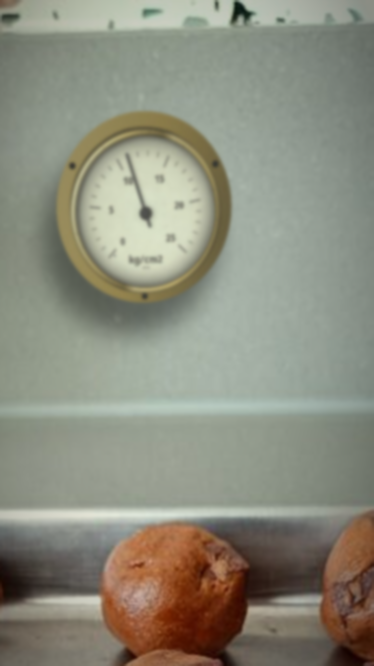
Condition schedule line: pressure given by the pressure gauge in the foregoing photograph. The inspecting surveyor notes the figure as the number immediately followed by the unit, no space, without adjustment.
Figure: 11kg/cm²
